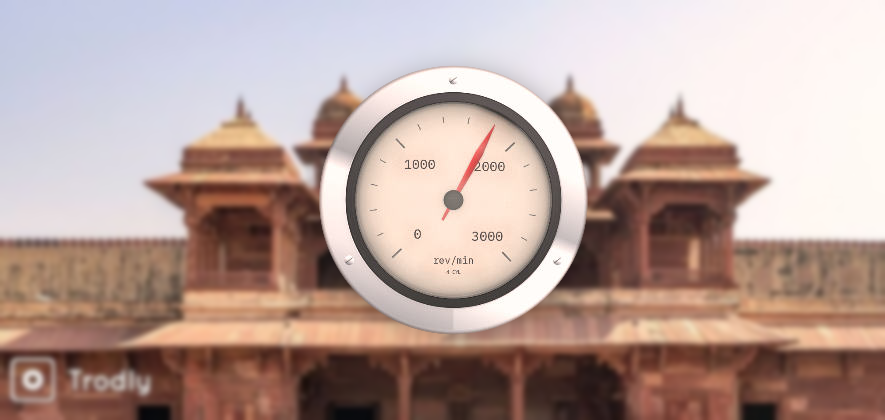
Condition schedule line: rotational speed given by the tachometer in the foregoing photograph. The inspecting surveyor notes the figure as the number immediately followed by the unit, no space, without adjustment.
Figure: 1800rpm
